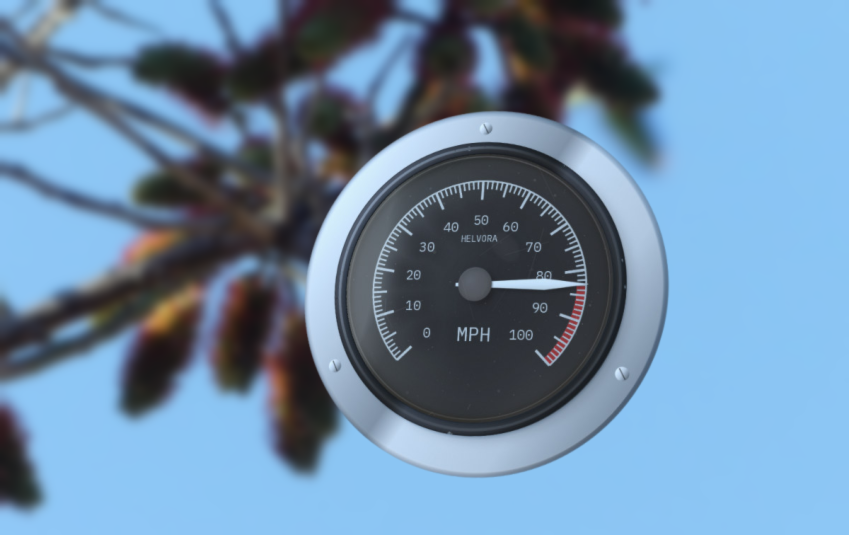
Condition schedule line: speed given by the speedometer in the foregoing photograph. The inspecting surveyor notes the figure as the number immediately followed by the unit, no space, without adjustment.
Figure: 83mph
